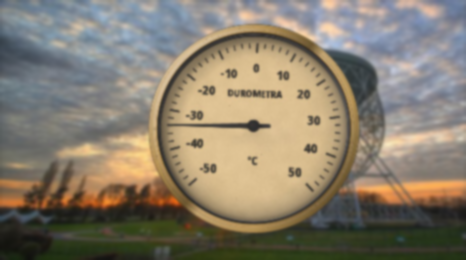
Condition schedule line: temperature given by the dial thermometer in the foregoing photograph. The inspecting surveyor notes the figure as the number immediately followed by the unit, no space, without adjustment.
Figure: -34°C
